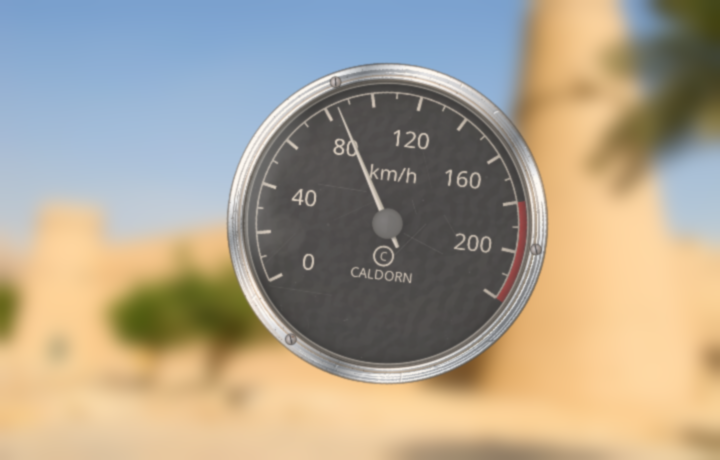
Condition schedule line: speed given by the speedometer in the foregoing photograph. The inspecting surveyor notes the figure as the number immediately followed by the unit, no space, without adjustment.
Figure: 85km/h
